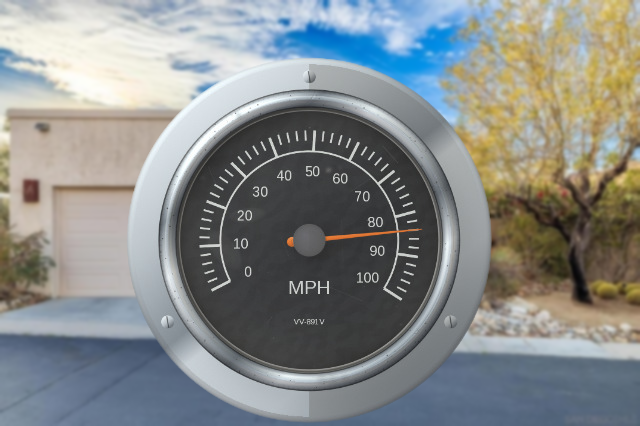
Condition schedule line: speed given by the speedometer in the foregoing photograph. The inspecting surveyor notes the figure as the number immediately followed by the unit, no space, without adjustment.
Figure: 84mph
